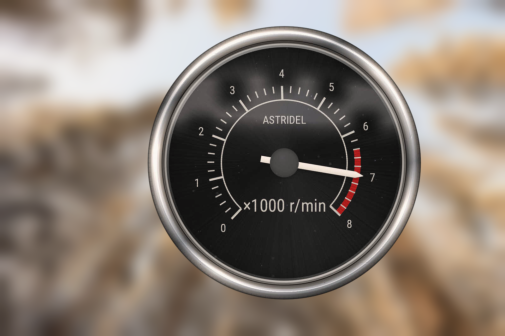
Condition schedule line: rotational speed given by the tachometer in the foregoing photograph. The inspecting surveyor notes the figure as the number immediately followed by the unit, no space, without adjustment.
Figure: 7000rpm
